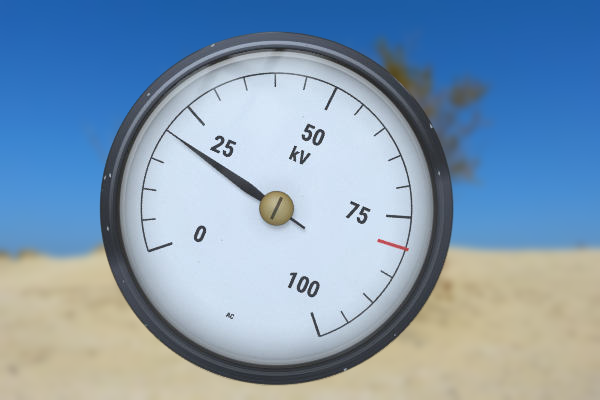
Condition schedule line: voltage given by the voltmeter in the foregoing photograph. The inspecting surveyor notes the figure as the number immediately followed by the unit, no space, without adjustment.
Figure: 20kV
